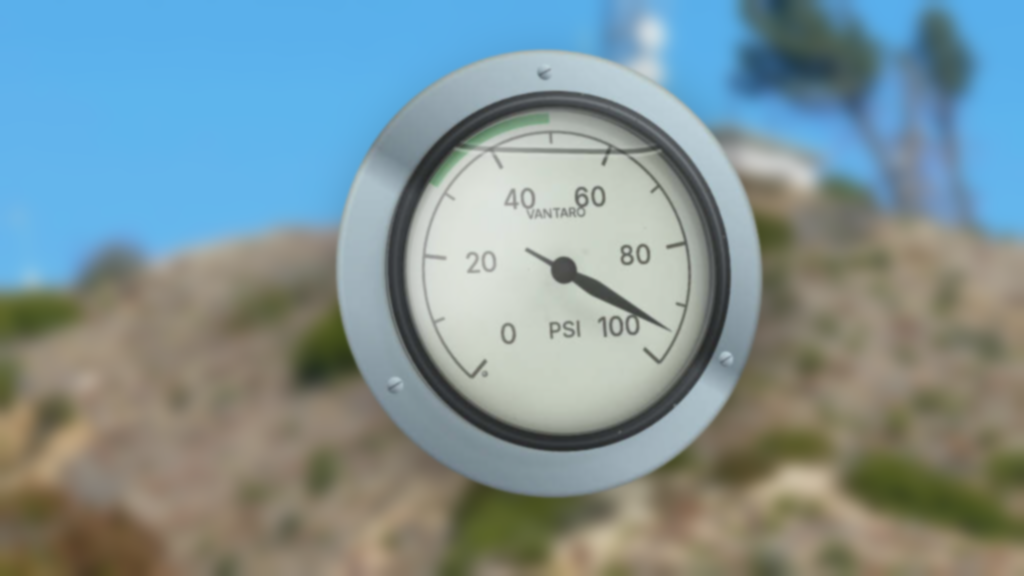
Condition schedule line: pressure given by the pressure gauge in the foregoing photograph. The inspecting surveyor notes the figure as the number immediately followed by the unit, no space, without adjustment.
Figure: 95psi
